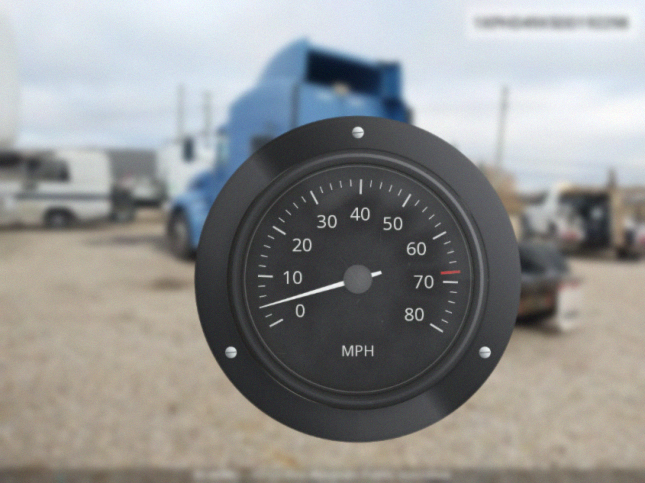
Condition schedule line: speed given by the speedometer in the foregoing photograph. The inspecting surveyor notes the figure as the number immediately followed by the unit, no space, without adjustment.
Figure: 4mph
